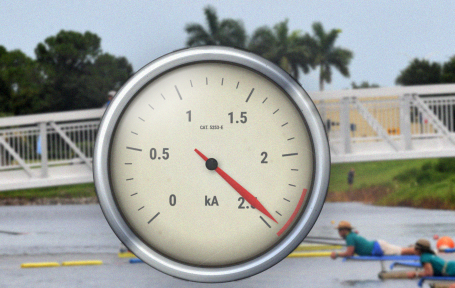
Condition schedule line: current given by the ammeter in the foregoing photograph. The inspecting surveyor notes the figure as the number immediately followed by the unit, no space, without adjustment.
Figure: 2.45kA
